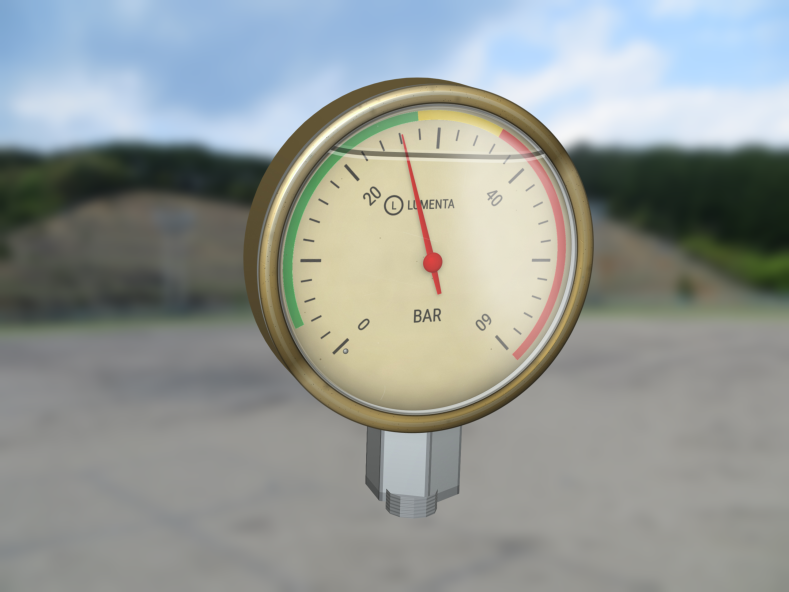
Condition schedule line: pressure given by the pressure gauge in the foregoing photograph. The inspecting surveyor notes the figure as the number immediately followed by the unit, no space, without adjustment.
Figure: 26bar
